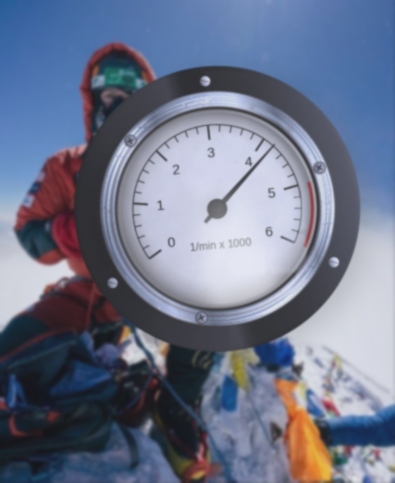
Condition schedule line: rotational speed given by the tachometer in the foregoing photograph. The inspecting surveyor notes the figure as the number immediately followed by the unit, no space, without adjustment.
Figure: 4200rpm
